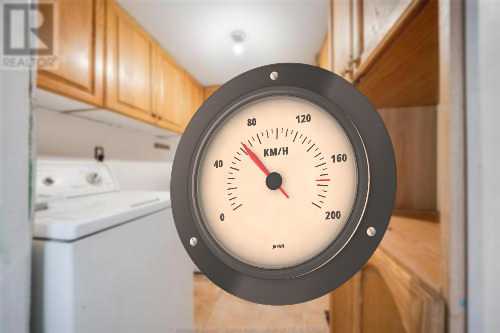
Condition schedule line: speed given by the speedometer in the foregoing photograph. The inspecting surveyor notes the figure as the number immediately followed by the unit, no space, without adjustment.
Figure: 65km/h
